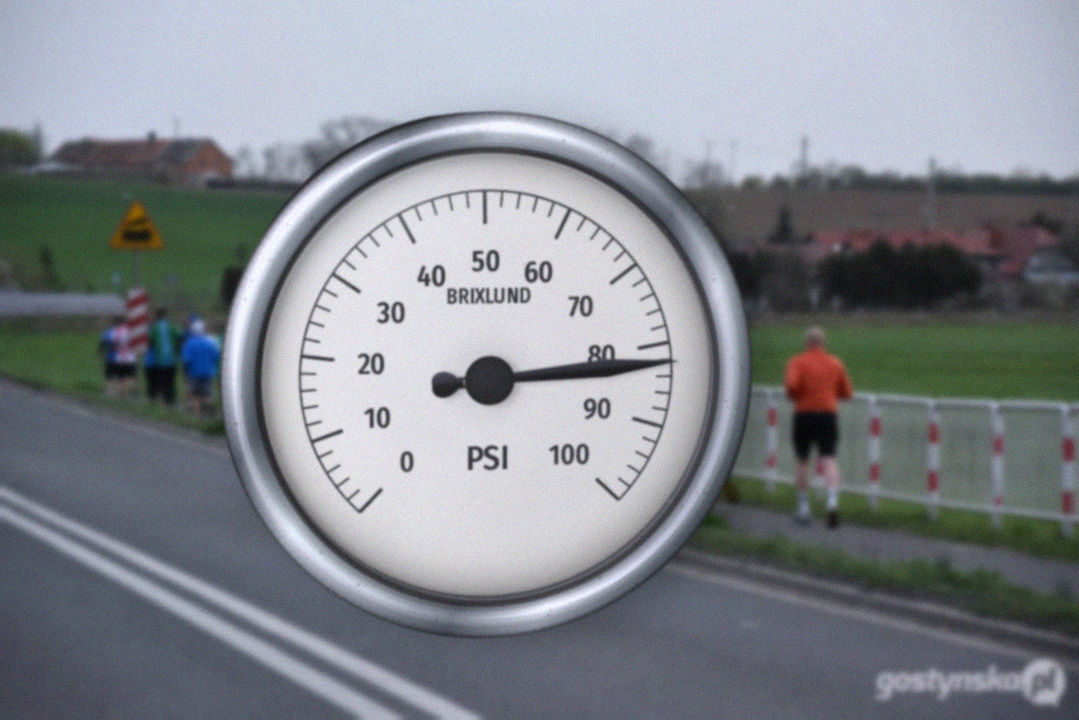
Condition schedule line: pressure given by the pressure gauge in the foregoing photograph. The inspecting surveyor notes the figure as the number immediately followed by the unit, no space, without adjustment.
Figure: 82psi
